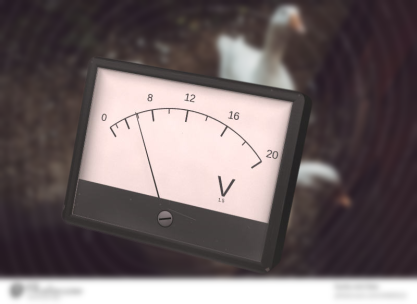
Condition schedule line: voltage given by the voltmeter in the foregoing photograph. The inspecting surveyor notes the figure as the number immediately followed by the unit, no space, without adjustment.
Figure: 6V
